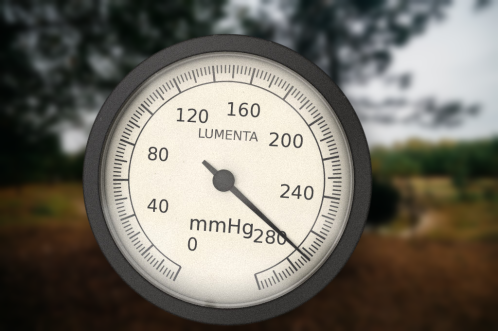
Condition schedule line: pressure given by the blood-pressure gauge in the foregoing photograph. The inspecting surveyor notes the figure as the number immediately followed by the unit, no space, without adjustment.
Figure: 272mmHg
